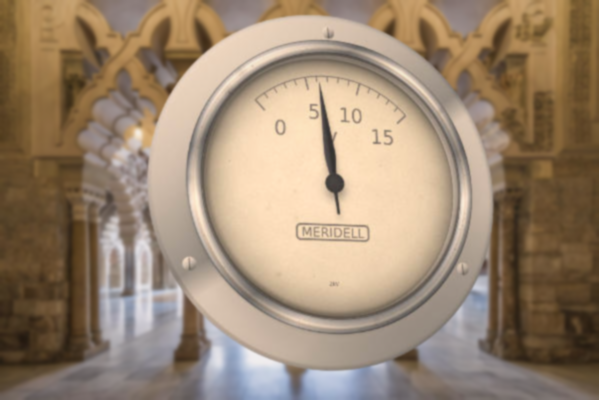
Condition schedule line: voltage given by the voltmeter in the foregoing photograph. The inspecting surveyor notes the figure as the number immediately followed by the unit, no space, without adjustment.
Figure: 6V
